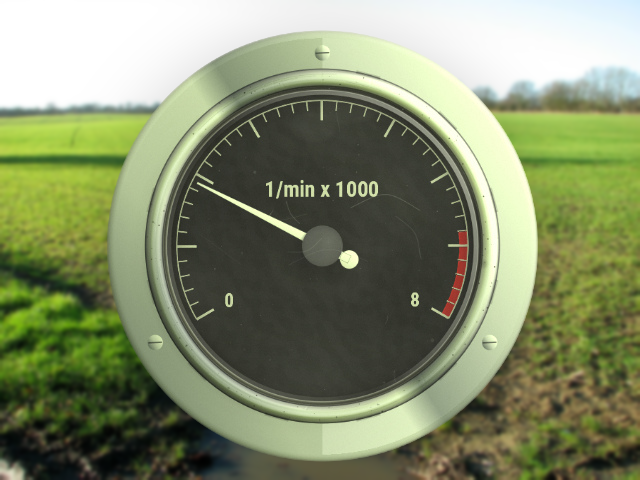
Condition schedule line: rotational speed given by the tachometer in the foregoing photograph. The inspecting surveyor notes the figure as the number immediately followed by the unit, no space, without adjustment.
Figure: 1900rpm
